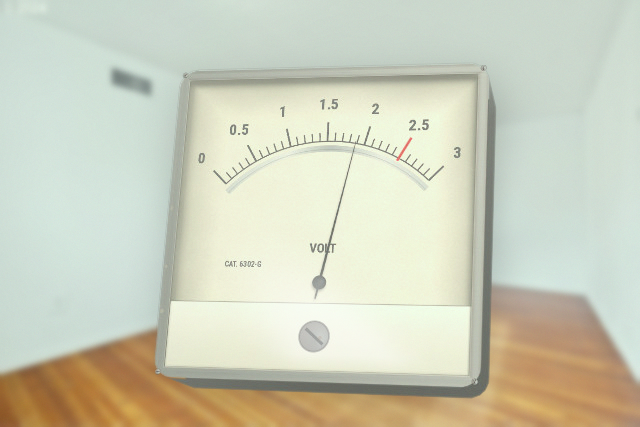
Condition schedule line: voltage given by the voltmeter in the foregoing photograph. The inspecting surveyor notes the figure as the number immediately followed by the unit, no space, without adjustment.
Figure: 1.9V
